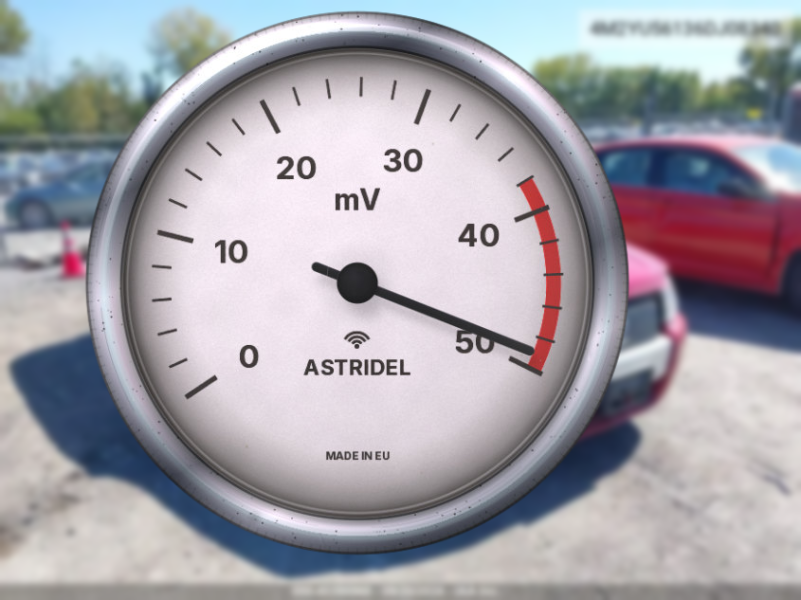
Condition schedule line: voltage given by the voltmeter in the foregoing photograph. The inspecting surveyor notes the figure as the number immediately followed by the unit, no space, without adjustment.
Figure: 49mV
